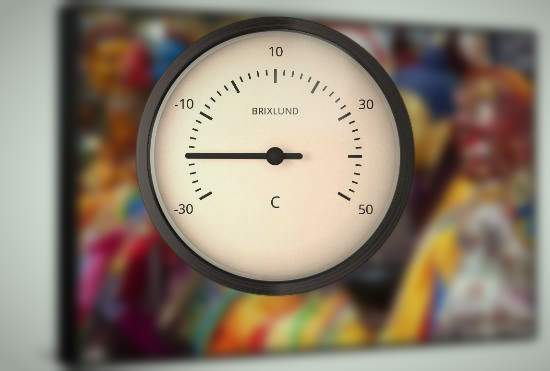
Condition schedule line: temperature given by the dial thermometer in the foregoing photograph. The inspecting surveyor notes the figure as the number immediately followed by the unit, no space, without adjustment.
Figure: -20°C
